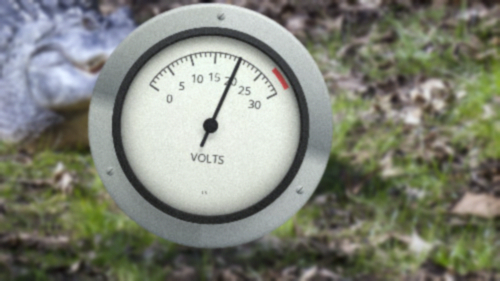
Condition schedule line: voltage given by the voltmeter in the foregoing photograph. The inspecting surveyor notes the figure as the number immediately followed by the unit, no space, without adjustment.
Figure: 20V
